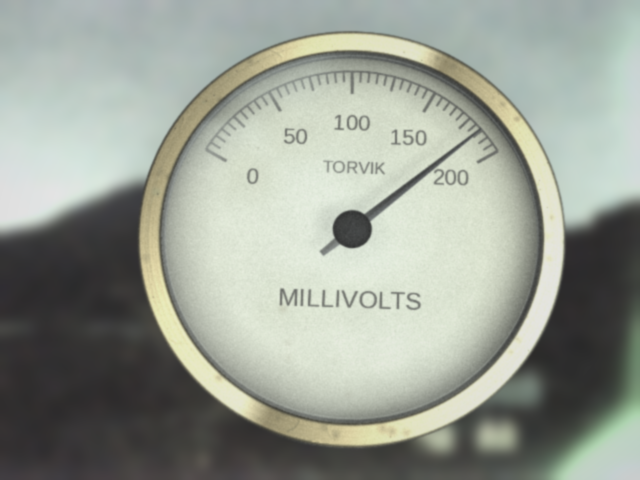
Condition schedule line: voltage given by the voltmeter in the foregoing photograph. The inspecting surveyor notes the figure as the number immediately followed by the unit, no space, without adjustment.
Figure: 185mV
